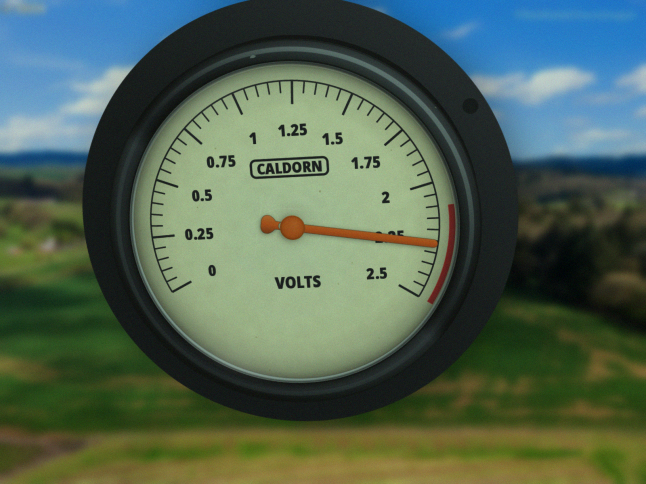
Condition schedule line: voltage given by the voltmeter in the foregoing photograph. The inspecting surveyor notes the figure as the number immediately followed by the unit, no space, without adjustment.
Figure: 2.25V
